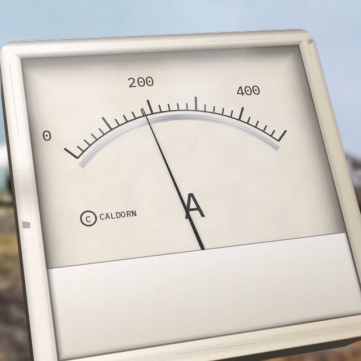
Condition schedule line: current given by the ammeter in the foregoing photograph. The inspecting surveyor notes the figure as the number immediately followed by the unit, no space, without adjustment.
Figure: 180A
